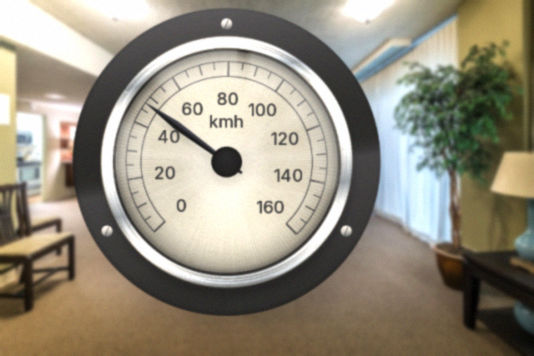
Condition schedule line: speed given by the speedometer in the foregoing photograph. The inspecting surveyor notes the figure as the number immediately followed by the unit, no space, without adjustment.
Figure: 47.5km/h
